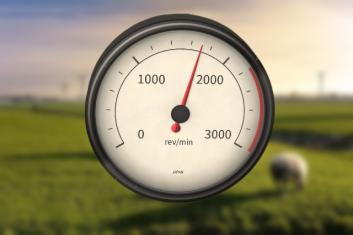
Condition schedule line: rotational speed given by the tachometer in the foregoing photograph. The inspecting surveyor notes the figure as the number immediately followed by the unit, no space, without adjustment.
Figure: 1700rpm
